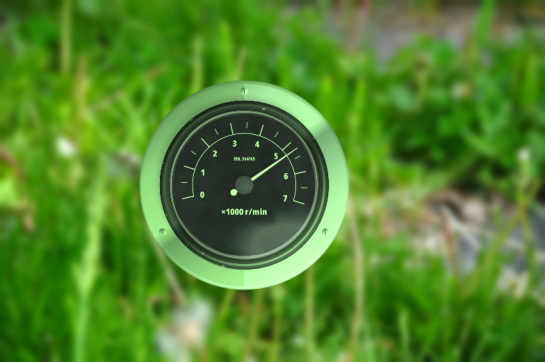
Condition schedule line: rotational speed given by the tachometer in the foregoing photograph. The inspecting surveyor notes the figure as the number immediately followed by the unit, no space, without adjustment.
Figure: 5250rpm
